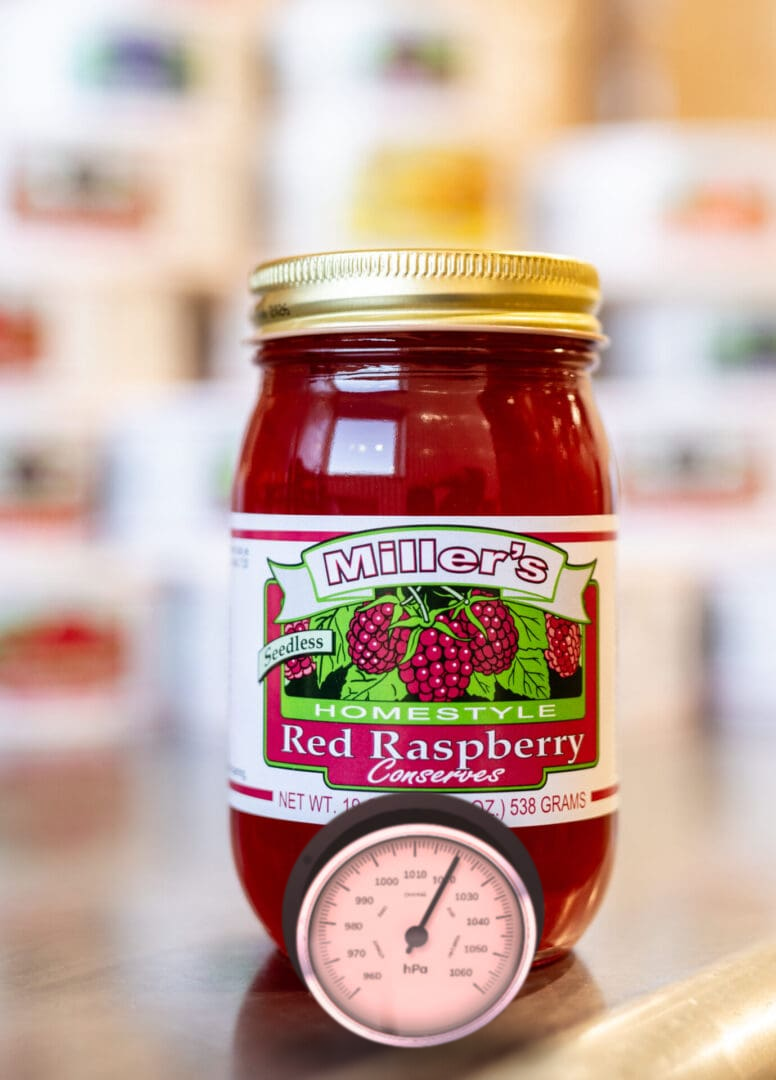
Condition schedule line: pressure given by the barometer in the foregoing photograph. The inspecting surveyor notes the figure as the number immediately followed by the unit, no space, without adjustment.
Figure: 1020hPa
